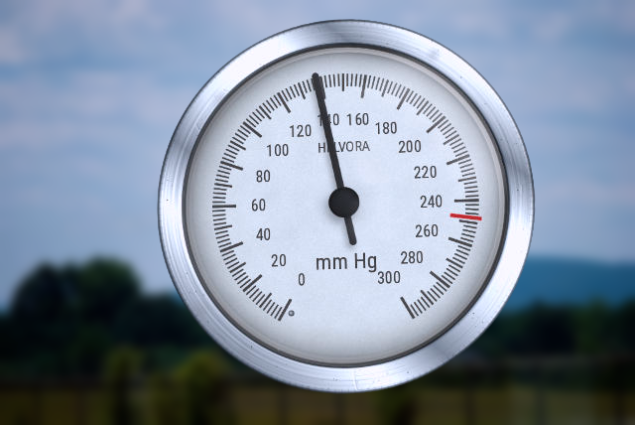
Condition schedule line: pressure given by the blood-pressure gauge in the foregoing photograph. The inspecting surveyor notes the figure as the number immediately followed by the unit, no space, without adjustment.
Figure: 138mmHg
